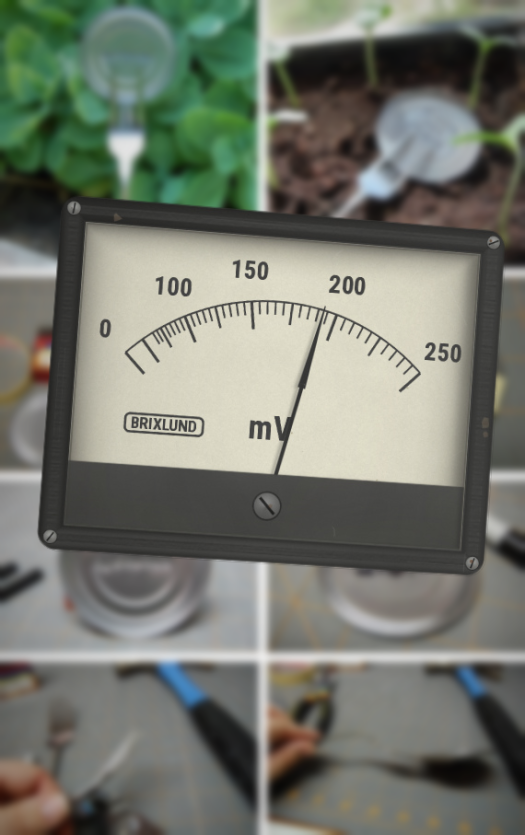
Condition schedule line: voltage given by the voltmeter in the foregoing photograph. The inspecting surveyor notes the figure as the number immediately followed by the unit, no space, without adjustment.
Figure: 192.5mV
